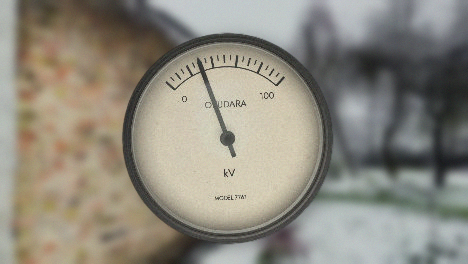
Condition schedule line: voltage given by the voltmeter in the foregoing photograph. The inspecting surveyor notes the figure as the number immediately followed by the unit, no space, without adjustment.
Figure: 30kV
